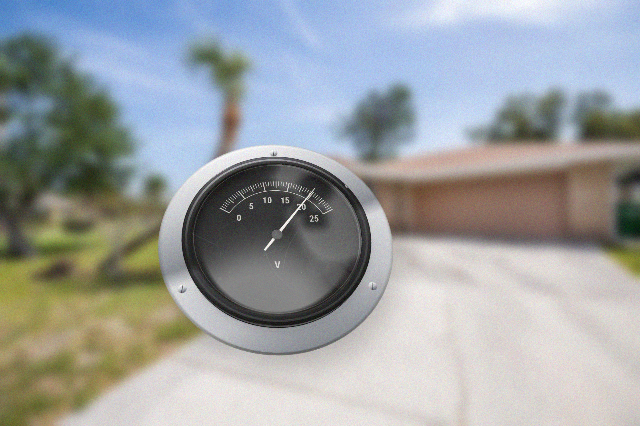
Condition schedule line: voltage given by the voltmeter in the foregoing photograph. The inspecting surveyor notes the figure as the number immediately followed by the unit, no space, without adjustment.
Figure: 20V
